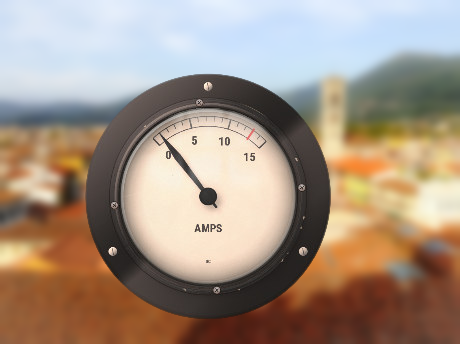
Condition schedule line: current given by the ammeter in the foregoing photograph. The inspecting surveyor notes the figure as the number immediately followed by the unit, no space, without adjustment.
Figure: 1A
